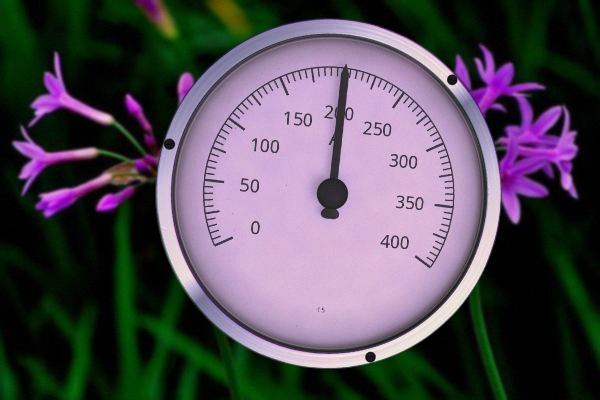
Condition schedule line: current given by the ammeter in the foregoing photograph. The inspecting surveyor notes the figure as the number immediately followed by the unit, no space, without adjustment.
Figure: 200A
